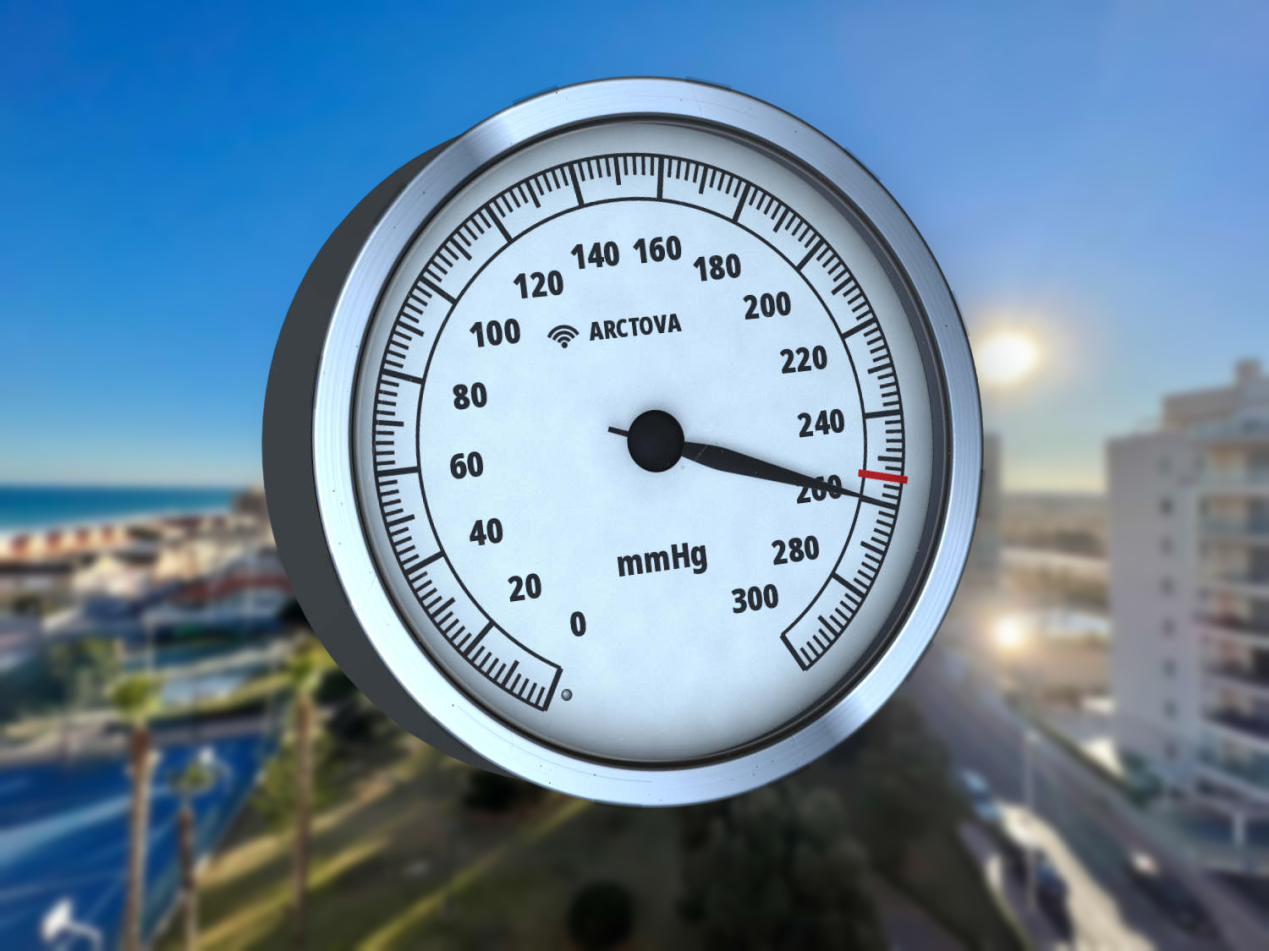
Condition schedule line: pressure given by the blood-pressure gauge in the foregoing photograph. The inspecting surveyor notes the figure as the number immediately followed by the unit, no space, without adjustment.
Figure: 260mmHg
